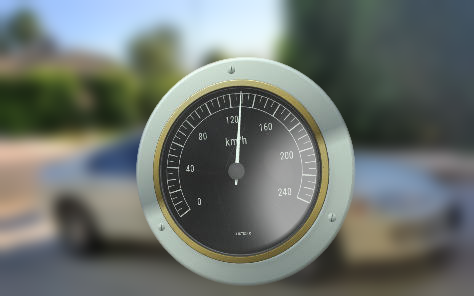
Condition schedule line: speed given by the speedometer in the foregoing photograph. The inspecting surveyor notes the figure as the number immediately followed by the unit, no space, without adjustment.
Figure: 130km/h
